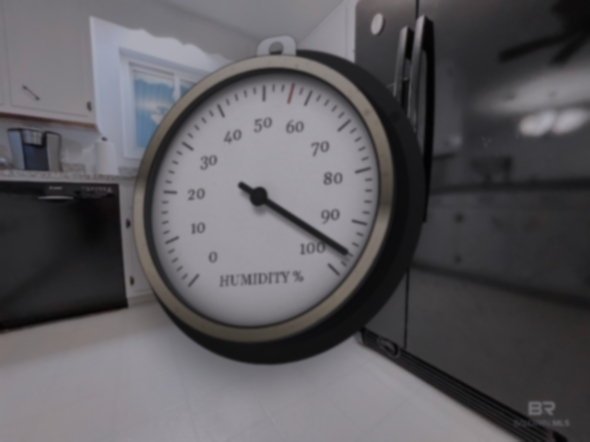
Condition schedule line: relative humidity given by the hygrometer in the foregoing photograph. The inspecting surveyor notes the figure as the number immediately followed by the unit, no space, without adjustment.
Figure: 96%
